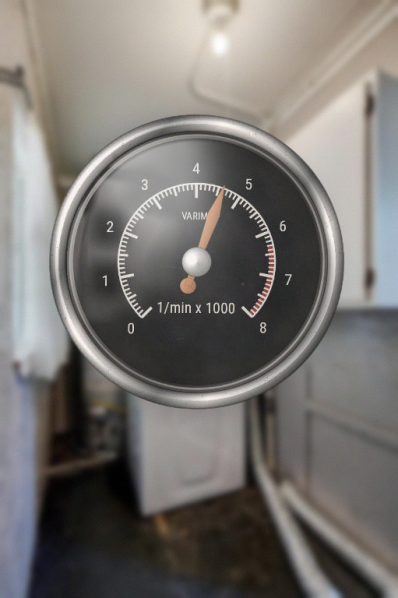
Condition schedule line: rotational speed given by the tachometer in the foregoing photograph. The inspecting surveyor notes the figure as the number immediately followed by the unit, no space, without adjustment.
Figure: 4600rpm
